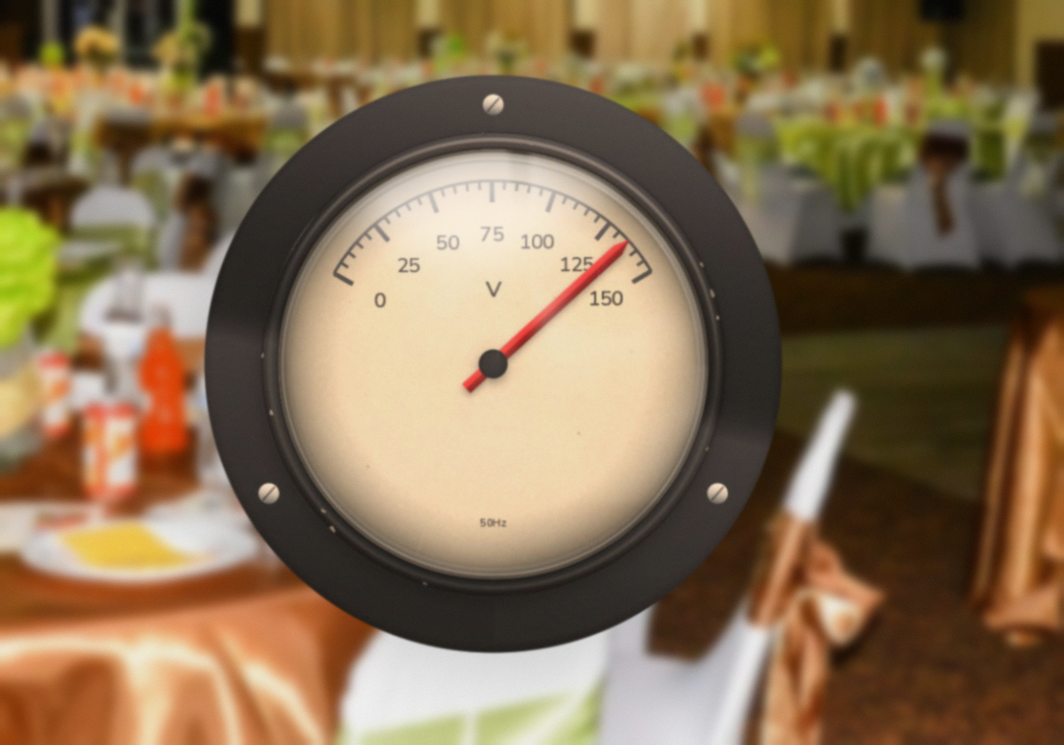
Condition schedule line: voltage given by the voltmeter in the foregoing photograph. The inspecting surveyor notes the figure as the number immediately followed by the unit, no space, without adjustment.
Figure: 135V
